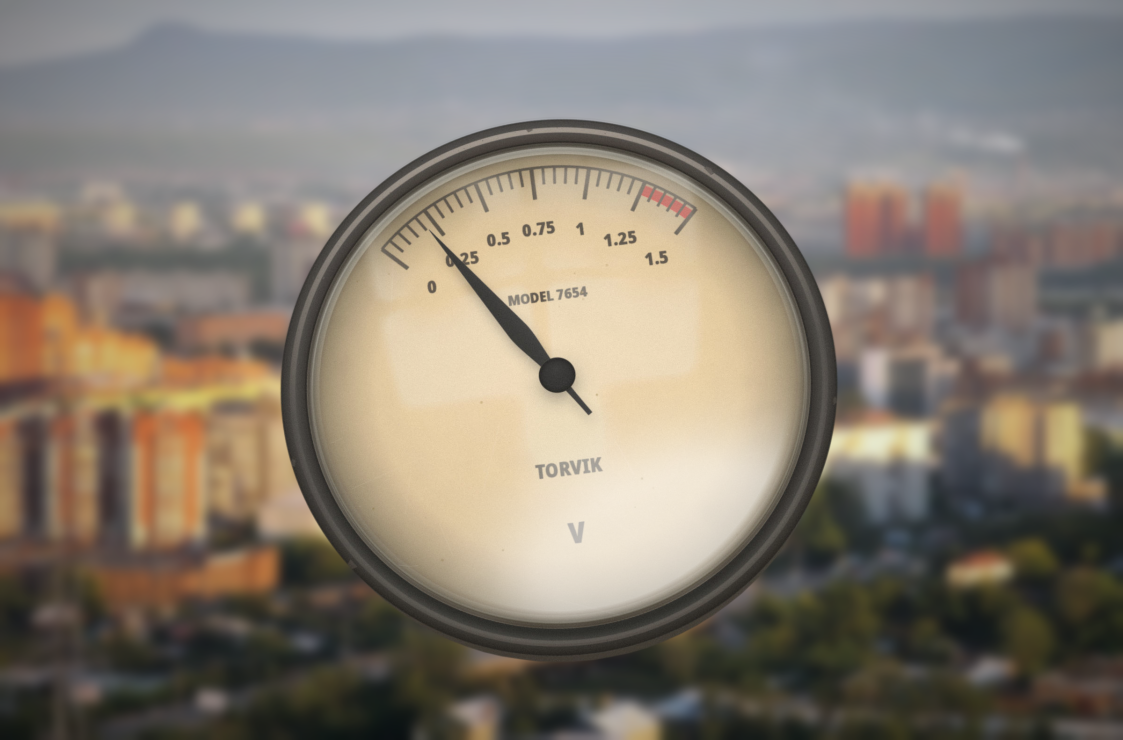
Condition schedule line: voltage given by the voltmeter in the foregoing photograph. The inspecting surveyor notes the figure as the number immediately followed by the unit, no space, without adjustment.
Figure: 0.2V
